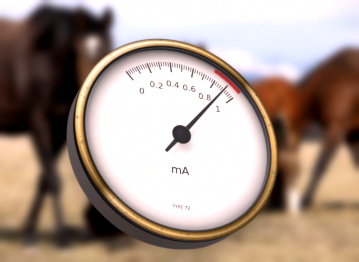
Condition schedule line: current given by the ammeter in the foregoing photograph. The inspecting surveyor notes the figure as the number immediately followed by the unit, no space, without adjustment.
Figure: 0.9mA
